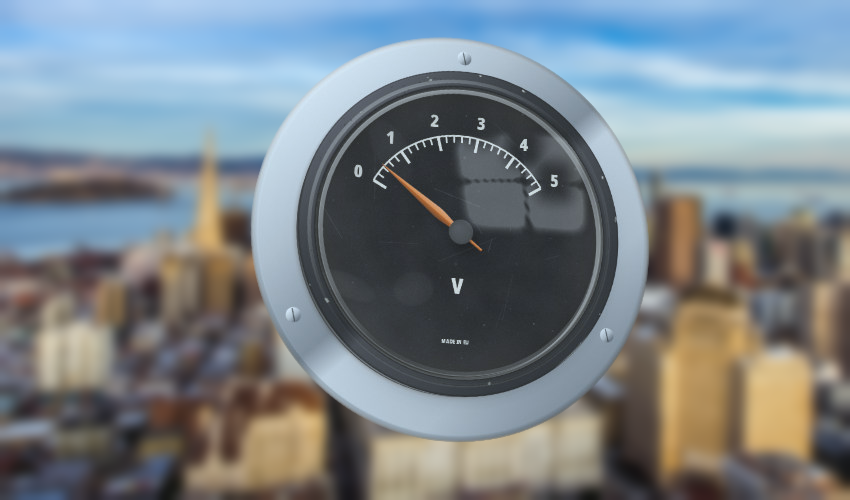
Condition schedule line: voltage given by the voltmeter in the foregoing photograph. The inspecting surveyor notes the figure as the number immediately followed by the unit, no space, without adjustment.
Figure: 0.4V
